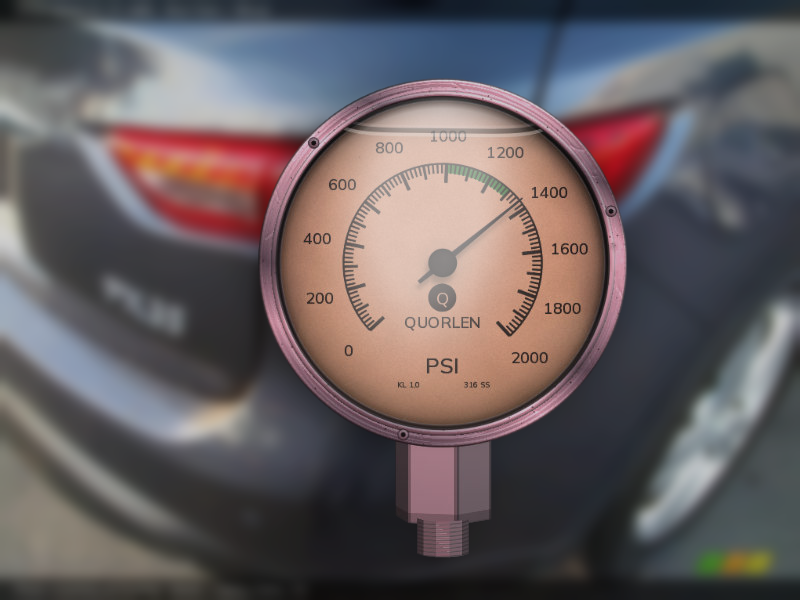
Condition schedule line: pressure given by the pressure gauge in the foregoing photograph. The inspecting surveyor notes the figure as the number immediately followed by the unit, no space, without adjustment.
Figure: 1360psi
